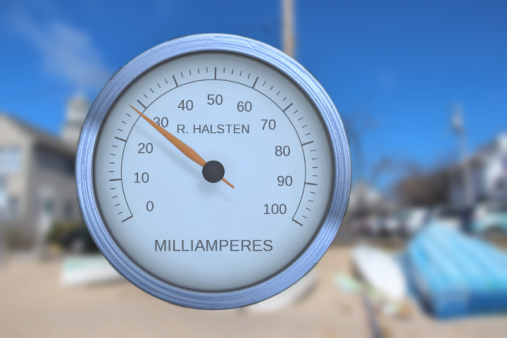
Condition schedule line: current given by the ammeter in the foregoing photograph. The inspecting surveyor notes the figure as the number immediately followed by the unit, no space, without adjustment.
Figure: 28mA
